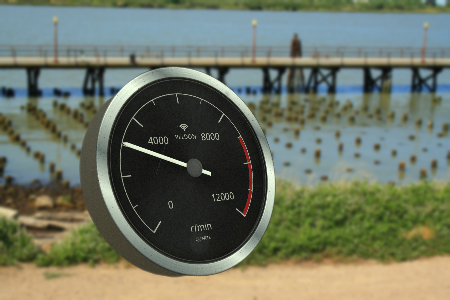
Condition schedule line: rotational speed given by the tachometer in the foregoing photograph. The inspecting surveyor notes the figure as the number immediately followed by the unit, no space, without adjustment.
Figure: 3000rpm
